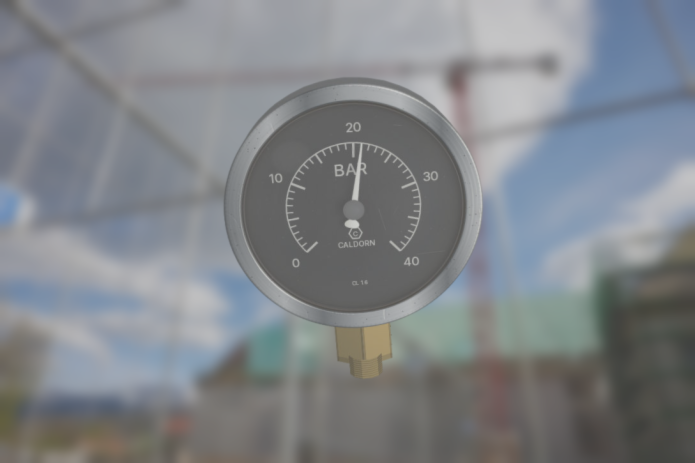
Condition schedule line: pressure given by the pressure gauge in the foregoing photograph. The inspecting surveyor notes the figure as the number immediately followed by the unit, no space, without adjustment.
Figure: 21bar
